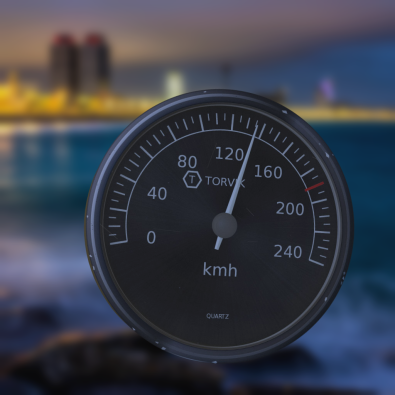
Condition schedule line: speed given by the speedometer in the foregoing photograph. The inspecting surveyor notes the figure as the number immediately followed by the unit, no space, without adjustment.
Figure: 135km/h
